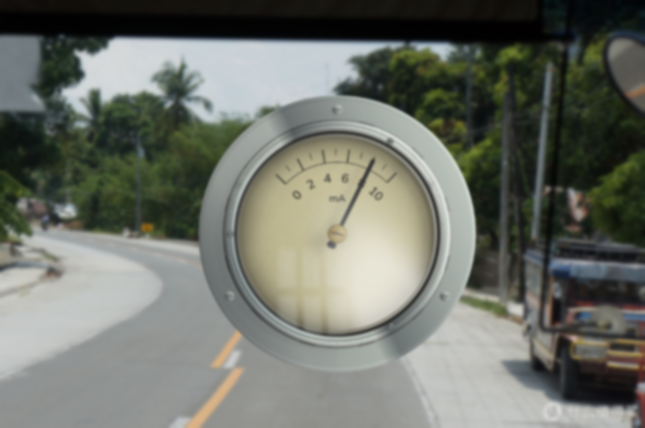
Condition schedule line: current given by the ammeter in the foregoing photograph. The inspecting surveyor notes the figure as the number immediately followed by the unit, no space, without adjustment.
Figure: 8mA
